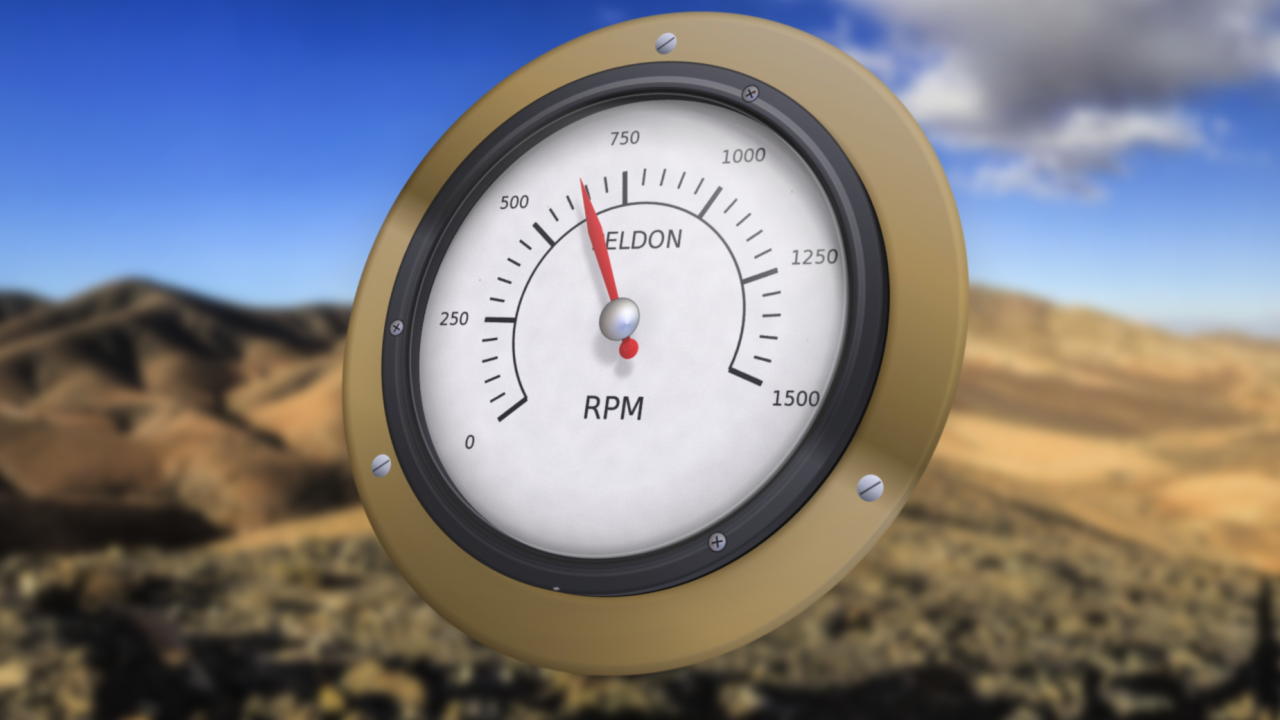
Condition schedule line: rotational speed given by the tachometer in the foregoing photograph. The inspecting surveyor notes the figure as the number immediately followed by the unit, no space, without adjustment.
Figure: 650rpm
